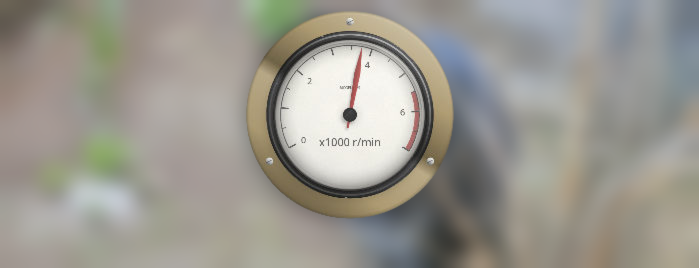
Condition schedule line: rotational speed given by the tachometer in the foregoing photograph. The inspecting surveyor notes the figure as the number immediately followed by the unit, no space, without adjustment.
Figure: 3750rpm
